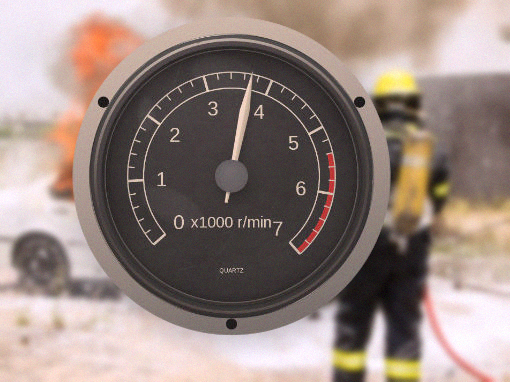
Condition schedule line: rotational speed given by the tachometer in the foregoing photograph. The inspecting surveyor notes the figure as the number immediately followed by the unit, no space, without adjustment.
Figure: 3700rpm
